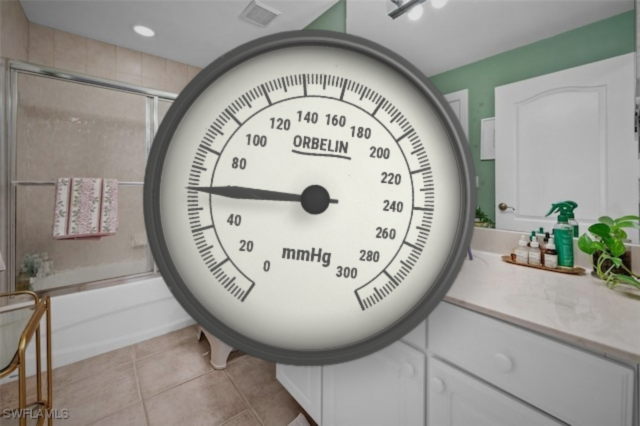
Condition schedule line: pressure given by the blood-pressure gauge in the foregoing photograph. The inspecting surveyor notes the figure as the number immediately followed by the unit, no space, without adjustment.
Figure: 60mmHg
